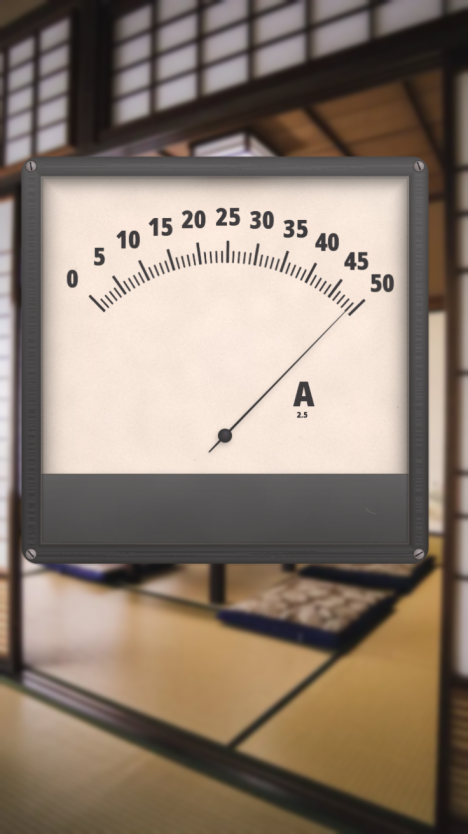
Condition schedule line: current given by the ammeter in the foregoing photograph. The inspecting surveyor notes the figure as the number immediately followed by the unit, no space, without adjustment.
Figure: 49A
